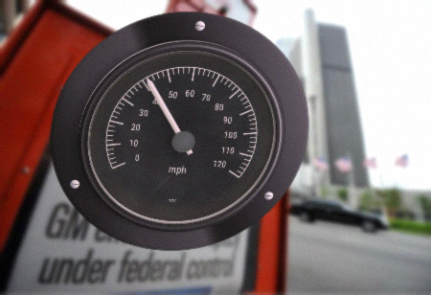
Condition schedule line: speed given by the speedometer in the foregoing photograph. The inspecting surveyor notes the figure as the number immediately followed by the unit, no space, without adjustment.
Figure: 42mph
